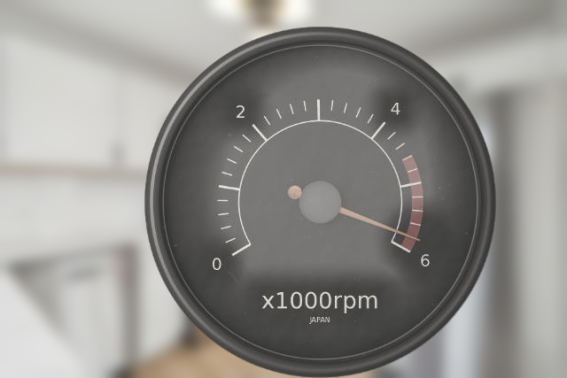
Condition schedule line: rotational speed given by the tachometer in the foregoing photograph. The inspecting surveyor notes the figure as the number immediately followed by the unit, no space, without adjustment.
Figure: 5800rpm
